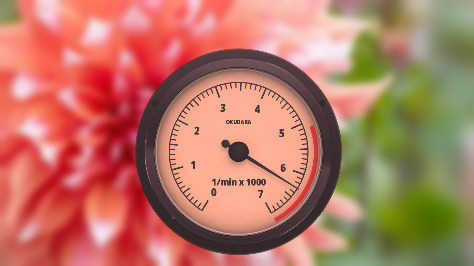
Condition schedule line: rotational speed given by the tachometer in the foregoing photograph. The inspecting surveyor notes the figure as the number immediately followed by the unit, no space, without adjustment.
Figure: 6300rpm
